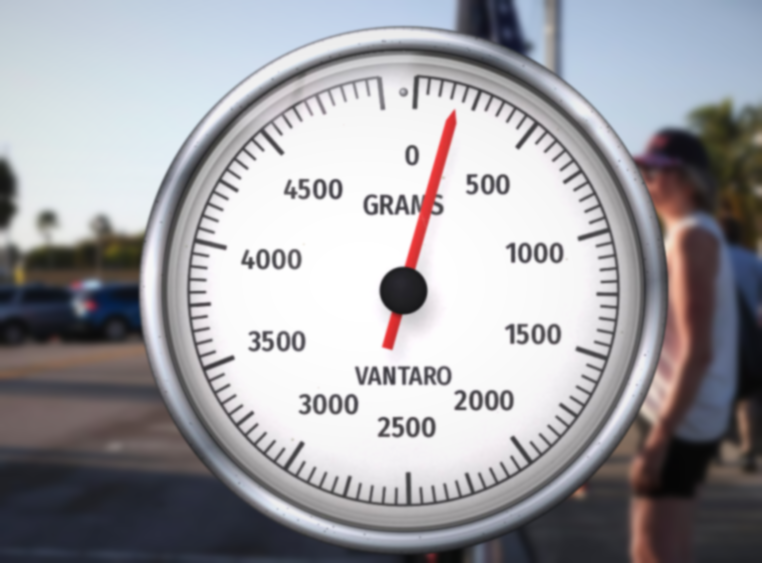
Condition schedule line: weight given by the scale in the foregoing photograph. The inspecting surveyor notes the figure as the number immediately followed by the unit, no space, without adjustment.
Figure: 175g
